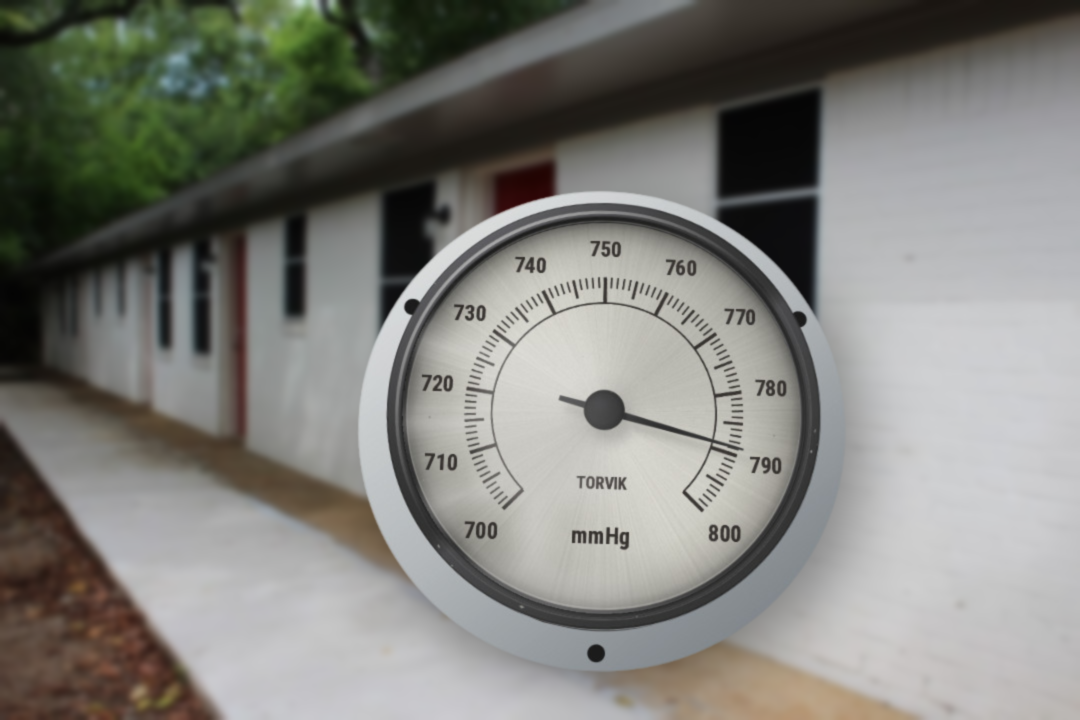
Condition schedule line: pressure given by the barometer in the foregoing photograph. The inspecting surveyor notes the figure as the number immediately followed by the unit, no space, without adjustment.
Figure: 789mmHg
